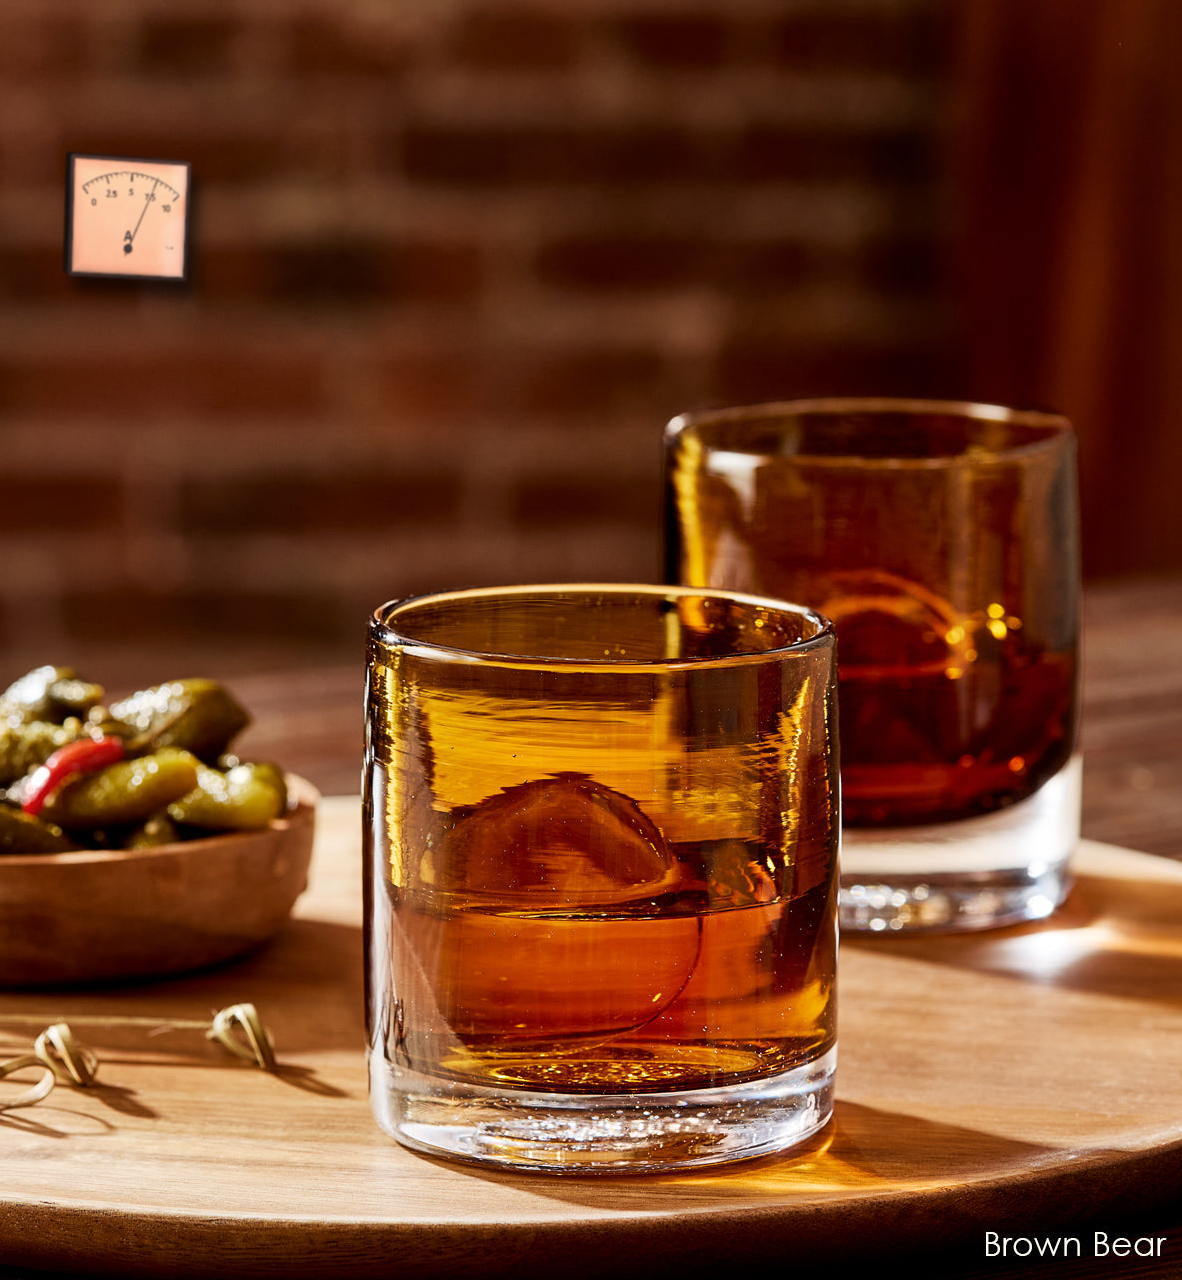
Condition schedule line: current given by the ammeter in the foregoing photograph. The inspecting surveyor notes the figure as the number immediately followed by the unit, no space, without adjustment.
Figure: 7.5A
